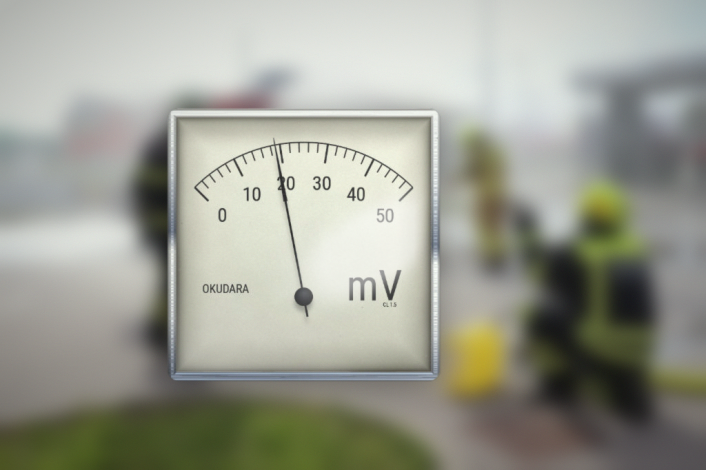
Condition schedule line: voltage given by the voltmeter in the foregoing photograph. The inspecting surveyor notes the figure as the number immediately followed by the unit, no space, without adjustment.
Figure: 19mV
